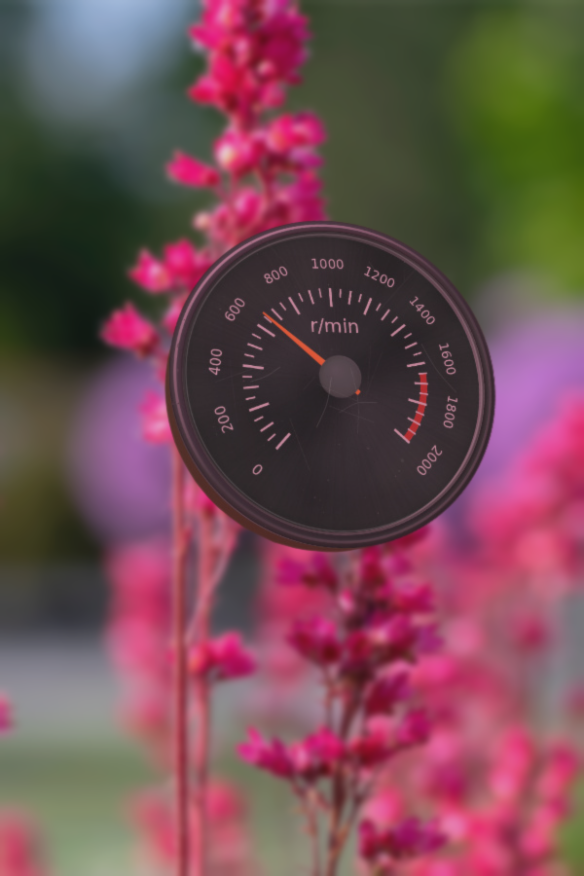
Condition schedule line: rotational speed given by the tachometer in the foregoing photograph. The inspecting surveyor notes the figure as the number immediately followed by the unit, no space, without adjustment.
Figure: 650rpm
